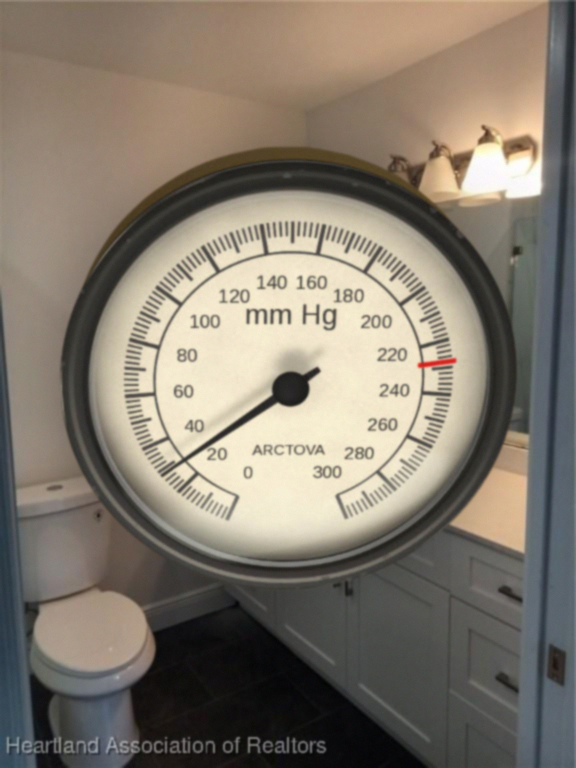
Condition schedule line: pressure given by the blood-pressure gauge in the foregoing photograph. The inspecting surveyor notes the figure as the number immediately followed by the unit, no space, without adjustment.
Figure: 30mmHg
